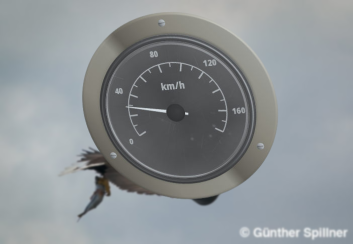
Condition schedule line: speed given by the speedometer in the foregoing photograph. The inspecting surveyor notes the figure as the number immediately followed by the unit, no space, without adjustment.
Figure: 30km/h
